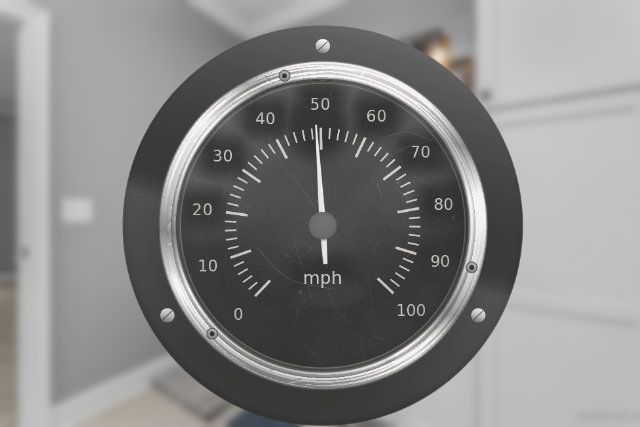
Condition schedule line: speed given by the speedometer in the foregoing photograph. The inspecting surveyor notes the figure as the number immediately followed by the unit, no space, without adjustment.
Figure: 49mph
